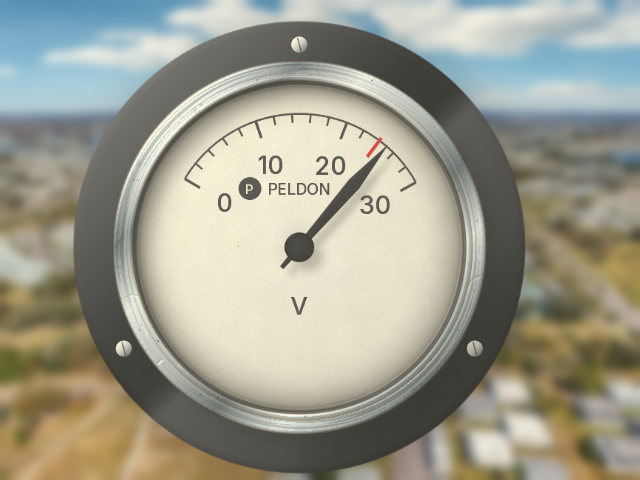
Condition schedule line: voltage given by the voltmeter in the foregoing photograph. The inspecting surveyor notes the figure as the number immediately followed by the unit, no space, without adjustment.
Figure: 25V
